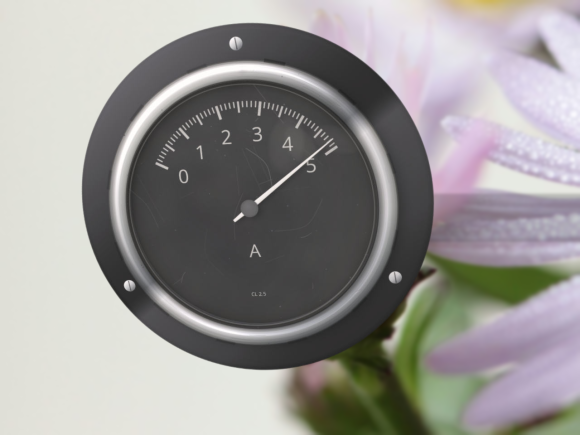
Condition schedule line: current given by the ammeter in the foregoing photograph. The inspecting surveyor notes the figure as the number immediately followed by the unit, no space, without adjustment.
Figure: 4.8A
